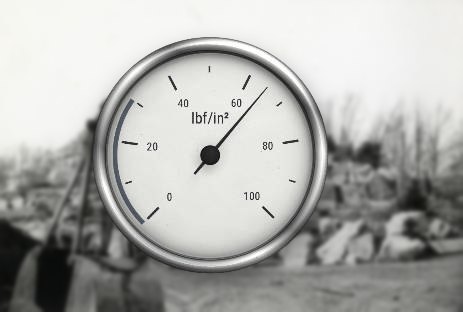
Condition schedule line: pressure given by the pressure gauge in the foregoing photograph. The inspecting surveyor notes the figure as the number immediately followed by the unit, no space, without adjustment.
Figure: 65psi
